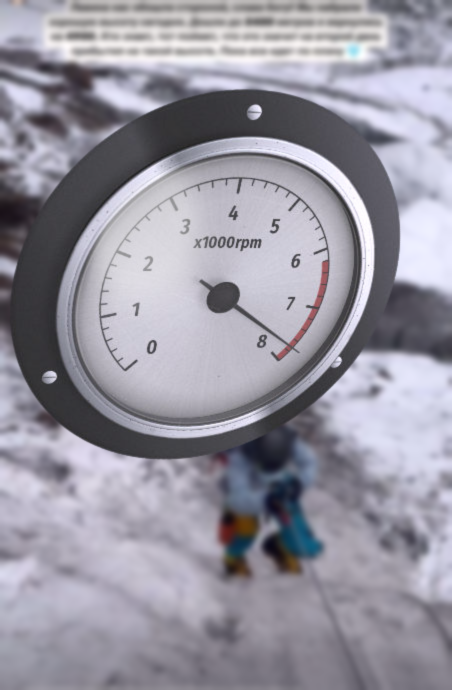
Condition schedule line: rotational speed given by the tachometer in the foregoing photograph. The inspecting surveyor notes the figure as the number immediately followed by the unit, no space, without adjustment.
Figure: 7700rpm
